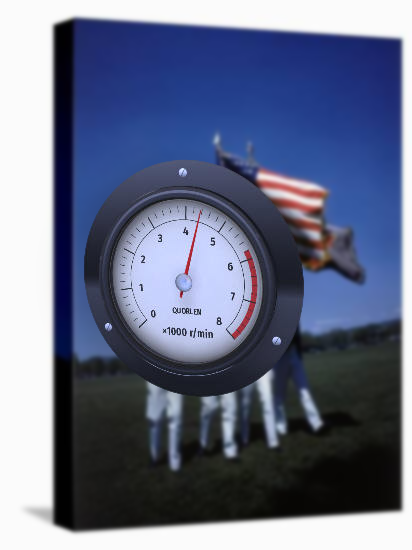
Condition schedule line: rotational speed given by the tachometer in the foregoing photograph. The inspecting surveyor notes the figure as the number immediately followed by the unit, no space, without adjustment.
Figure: 4400rpm
